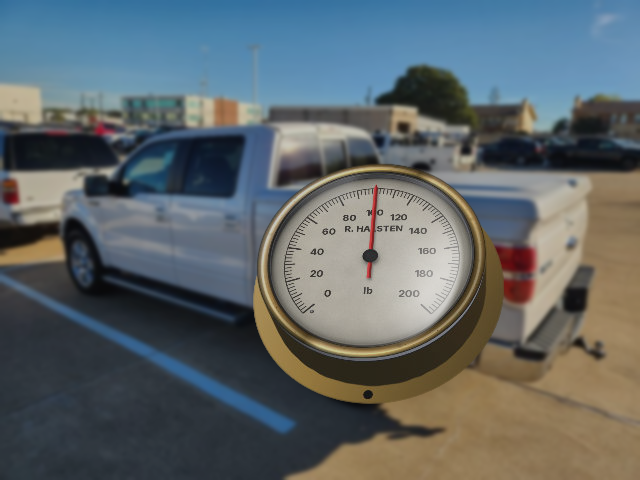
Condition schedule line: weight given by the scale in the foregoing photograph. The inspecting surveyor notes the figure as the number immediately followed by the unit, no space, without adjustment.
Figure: 100lb
